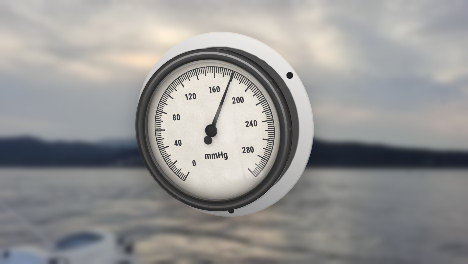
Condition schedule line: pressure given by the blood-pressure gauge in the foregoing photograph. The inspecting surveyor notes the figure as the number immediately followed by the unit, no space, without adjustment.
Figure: 180mmHg
